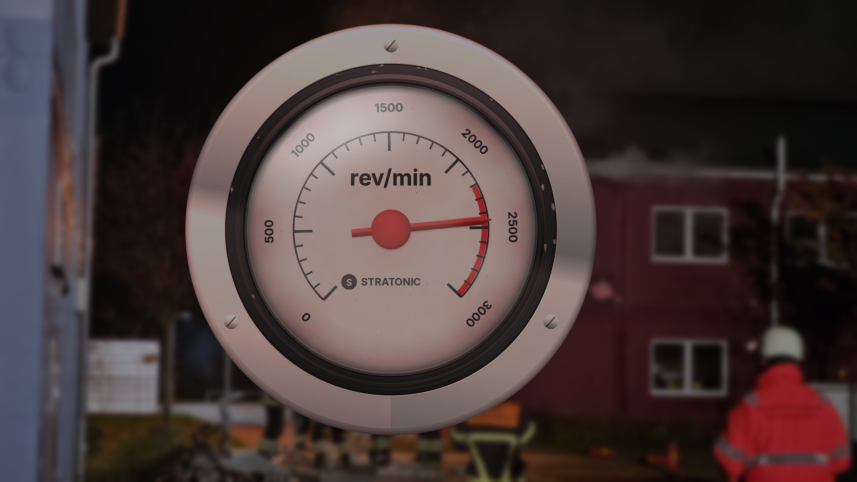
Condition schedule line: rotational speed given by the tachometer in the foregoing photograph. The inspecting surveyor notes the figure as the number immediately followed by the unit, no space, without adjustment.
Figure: 2450rpm
